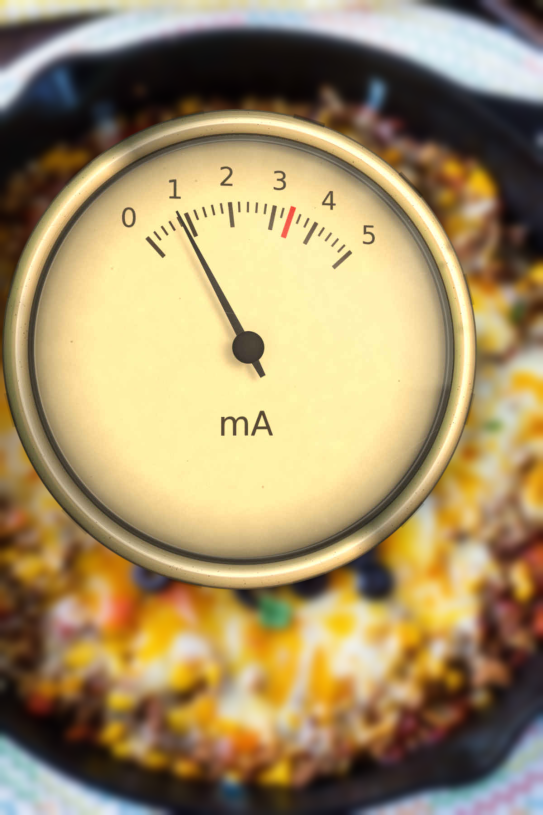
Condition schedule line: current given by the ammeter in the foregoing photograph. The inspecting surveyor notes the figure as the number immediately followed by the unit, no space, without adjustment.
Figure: 0.8mA
